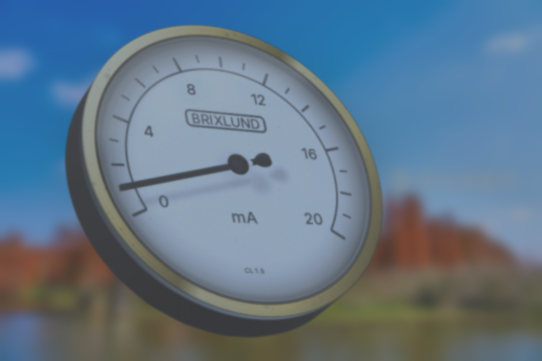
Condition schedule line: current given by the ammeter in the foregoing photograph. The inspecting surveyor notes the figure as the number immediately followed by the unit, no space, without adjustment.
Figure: 1mA
